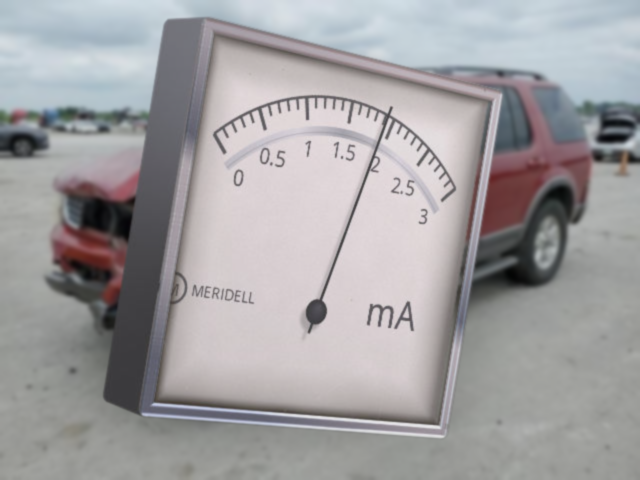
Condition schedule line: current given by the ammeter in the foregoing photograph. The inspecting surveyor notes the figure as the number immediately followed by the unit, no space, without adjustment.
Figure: 1.9mA
